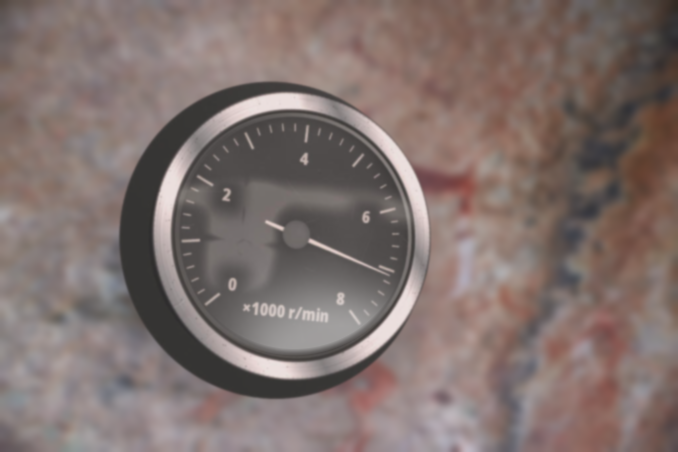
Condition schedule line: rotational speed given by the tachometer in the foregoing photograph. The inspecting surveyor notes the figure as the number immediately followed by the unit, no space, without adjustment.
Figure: 7100rpm
